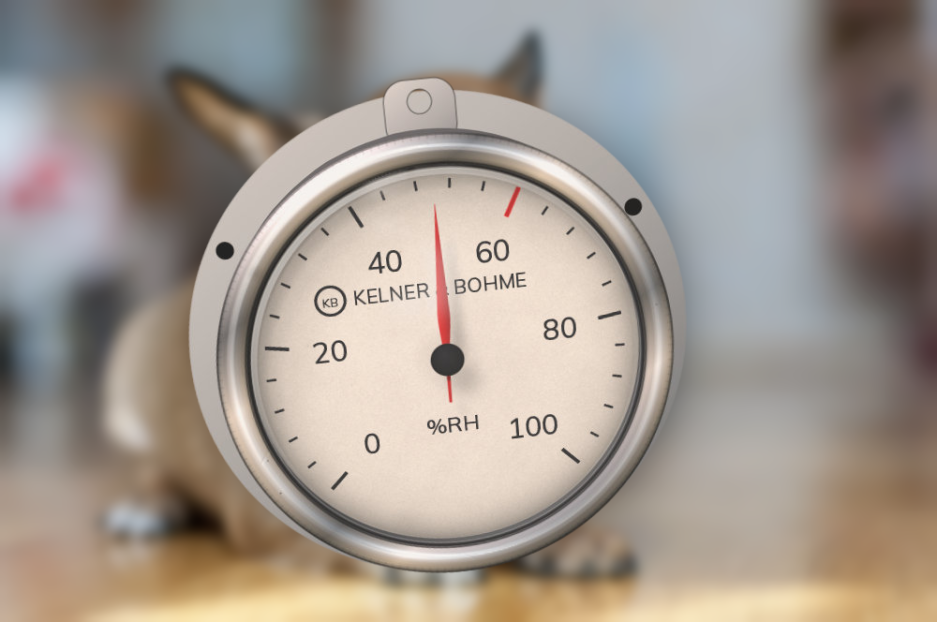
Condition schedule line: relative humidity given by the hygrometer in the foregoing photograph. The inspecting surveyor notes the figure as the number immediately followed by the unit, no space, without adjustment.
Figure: 50%
